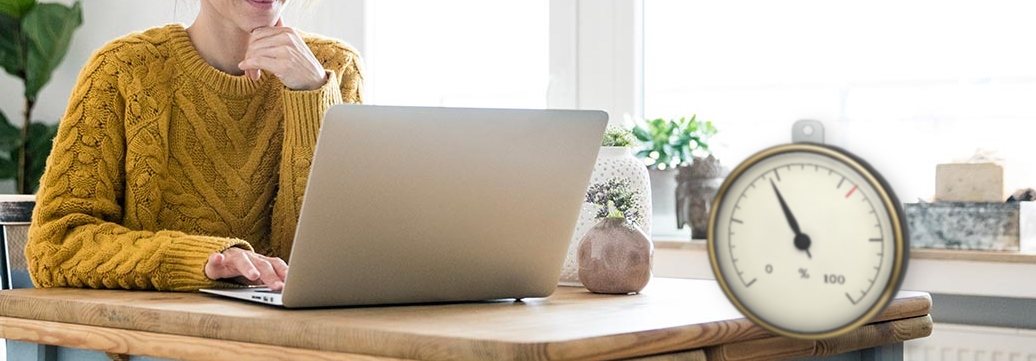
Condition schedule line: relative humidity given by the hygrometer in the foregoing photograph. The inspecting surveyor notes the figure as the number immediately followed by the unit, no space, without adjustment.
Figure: 38%
